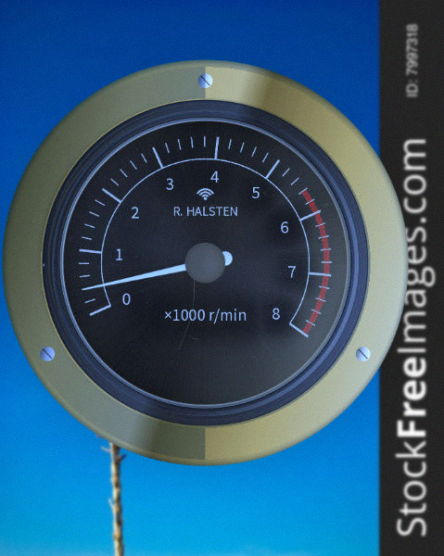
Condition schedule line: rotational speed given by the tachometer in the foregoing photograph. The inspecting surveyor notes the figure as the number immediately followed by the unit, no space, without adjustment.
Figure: 400rpm
